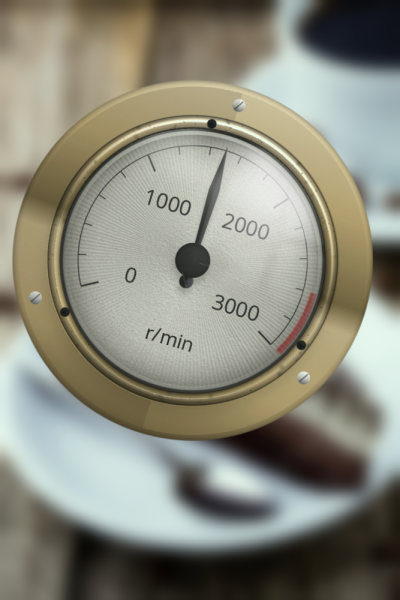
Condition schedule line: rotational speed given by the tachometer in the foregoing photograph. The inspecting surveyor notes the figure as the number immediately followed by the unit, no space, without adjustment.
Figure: 1500rpm
